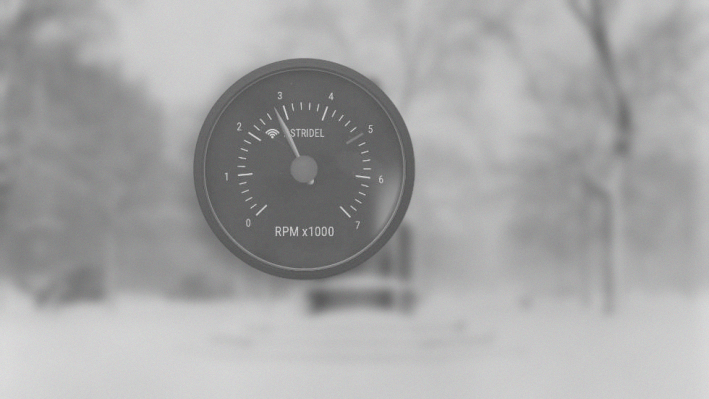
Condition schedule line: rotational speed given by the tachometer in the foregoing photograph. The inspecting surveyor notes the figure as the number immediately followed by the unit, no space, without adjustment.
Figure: 2800rpm
